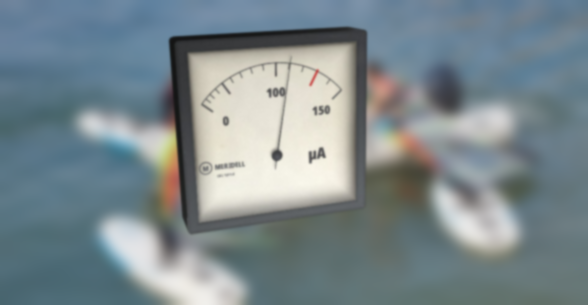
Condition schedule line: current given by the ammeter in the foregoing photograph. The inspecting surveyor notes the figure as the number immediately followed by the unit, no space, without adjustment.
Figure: 110µA
